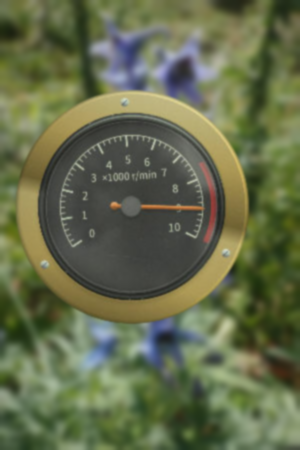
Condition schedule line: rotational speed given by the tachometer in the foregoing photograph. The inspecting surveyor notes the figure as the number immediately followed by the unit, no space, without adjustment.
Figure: 9000rpm
